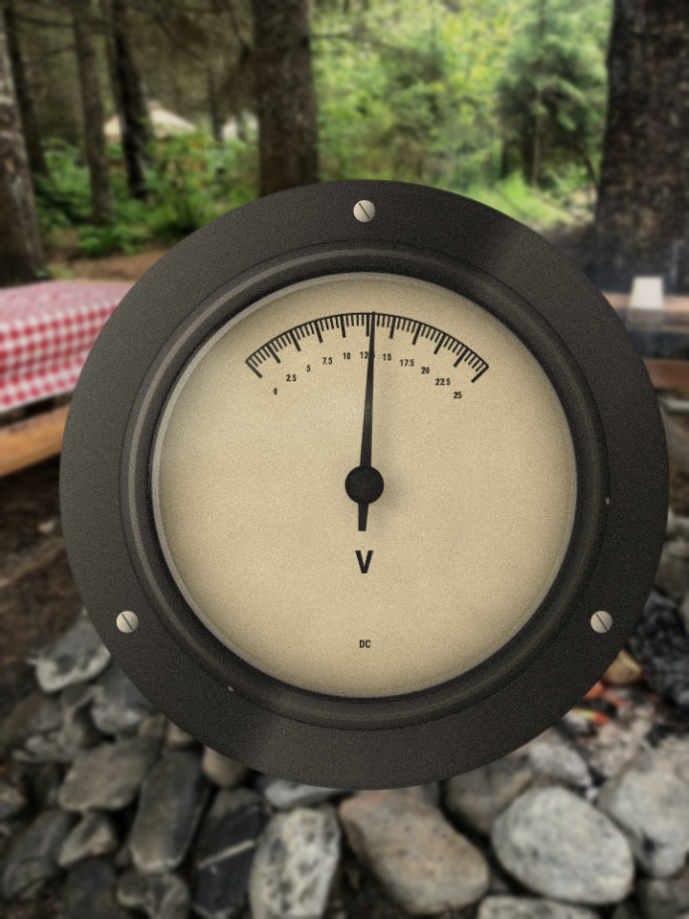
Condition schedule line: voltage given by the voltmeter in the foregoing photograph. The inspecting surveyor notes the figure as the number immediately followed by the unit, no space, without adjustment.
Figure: 13V
